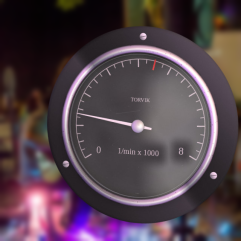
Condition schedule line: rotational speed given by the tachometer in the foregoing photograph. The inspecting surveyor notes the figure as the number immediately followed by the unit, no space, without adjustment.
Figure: 1375rpm
